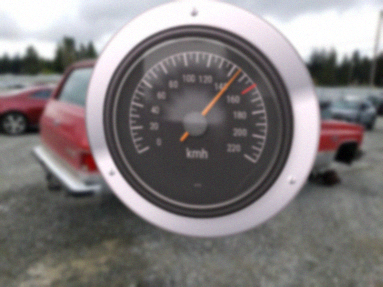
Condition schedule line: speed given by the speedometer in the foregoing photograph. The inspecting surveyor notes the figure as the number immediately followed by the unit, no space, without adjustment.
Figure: 145km/h
